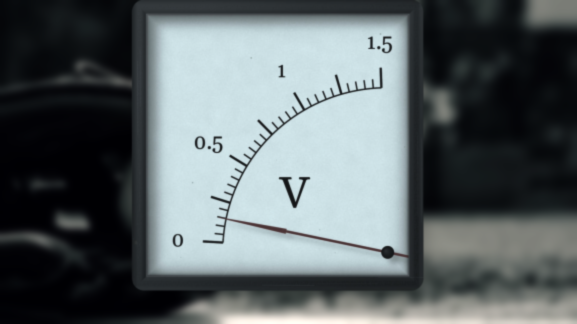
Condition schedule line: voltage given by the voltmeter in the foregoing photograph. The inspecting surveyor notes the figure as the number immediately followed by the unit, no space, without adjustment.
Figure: 0.15V
